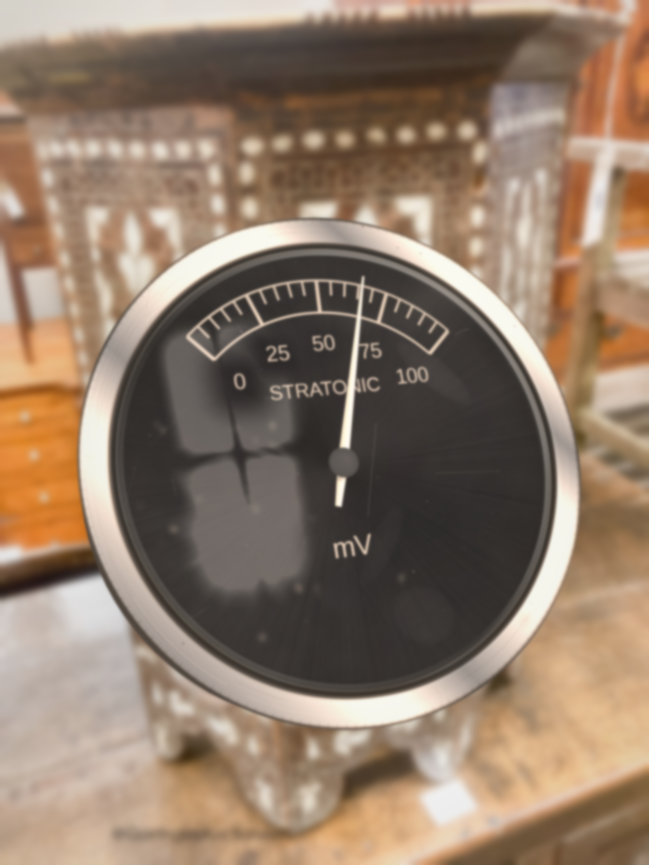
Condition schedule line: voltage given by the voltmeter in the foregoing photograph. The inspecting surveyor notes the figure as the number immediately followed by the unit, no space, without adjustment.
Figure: 65mV
